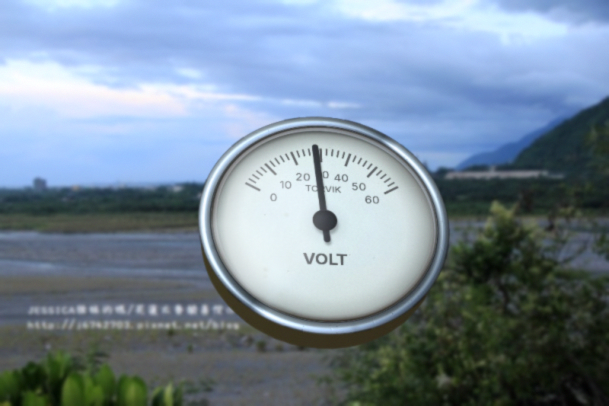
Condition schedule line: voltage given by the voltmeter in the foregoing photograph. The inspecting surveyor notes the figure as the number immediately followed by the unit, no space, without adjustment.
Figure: 28V
